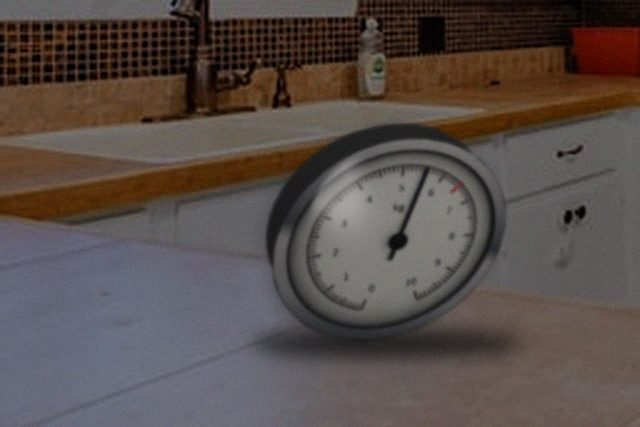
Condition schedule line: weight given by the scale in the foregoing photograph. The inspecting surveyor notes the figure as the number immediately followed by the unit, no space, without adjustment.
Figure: 5.5kg
